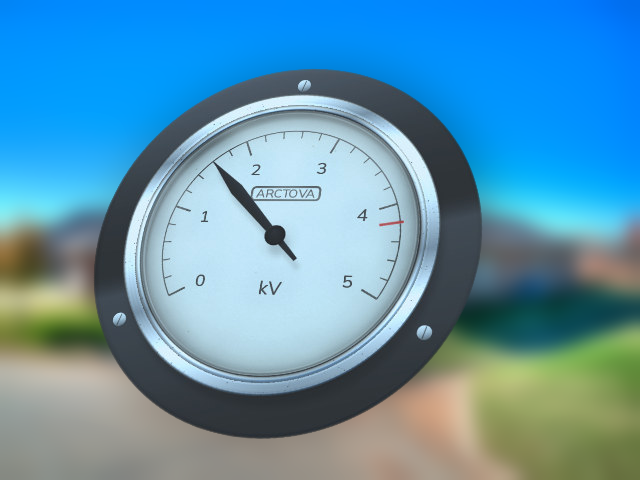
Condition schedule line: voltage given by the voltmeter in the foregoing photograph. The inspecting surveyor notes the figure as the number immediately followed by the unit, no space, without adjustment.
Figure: 1.6kV
